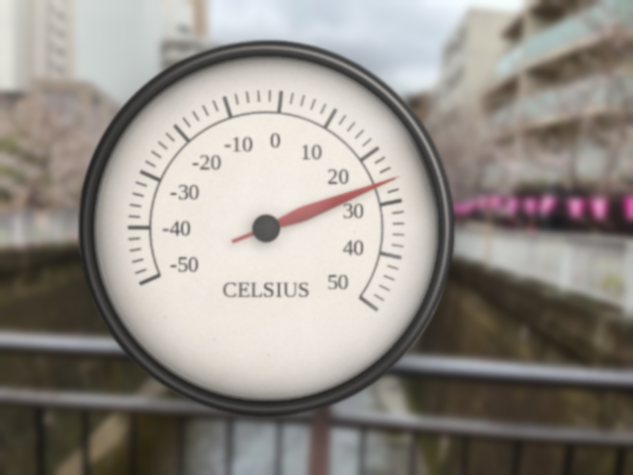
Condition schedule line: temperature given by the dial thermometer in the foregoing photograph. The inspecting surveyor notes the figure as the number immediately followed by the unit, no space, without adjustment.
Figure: 26°C
